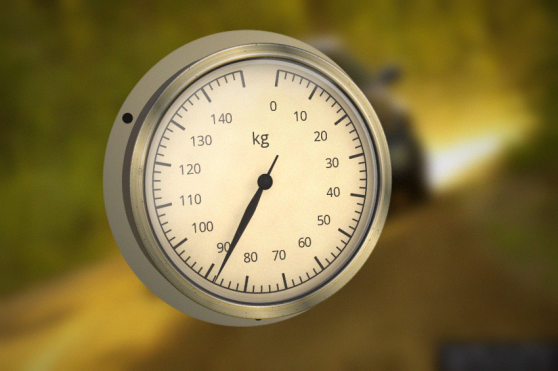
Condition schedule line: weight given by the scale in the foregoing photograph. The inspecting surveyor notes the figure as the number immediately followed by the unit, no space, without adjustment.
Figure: 88kg
